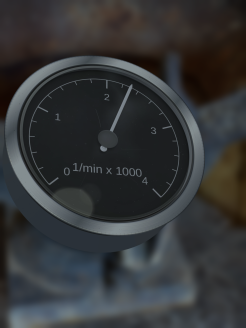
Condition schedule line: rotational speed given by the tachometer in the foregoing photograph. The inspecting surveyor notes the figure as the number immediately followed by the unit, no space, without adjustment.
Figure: 2300rpm
